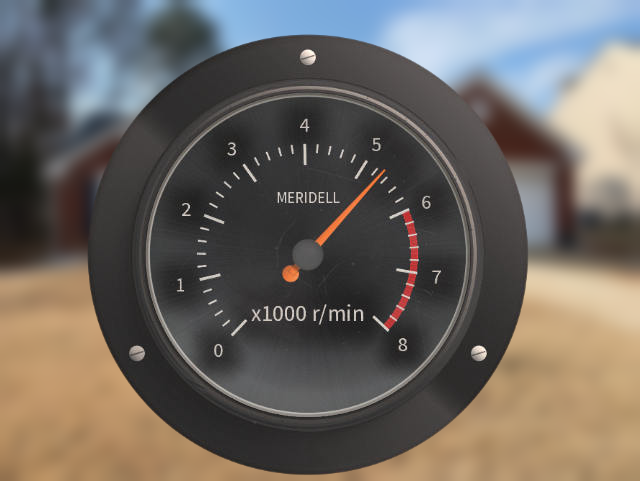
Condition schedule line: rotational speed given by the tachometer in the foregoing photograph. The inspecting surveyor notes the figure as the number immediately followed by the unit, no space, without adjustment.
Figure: 5300rpm
